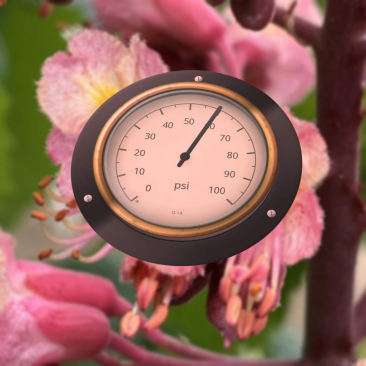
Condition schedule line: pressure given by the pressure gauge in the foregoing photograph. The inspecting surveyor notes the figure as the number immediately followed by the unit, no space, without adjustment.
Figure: 60psi
